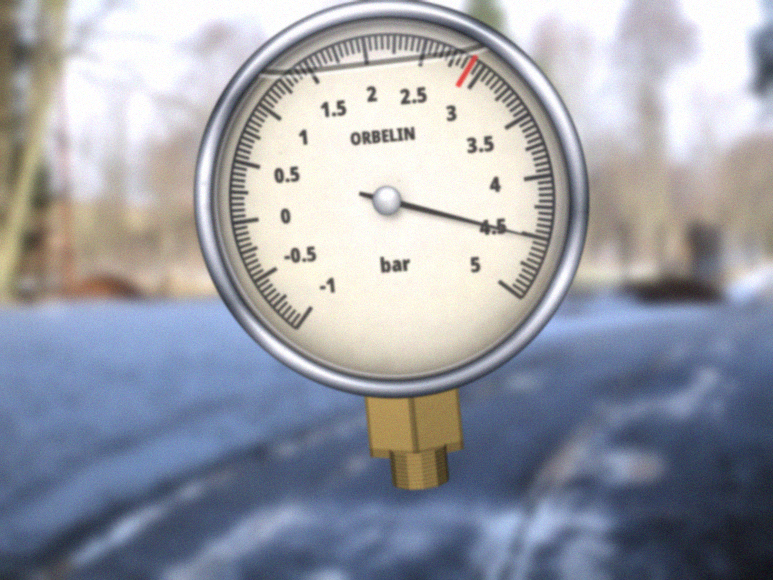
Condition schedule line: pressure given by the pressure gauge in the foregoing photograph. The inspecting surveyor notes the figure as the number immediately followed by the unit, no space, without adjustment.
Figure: 4.5bar
